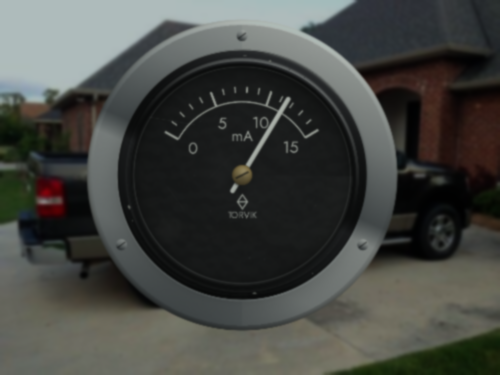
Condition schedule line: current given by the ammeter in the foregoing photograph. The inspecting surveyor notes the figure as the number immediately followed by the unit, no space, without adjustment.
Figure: 11.5mA
